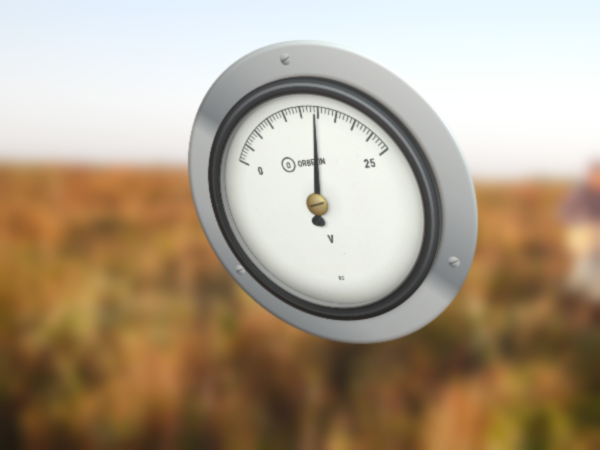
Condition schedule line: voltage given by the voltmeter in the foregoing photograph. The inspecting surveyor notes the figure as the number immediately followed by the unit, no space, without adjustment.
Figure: 15V
